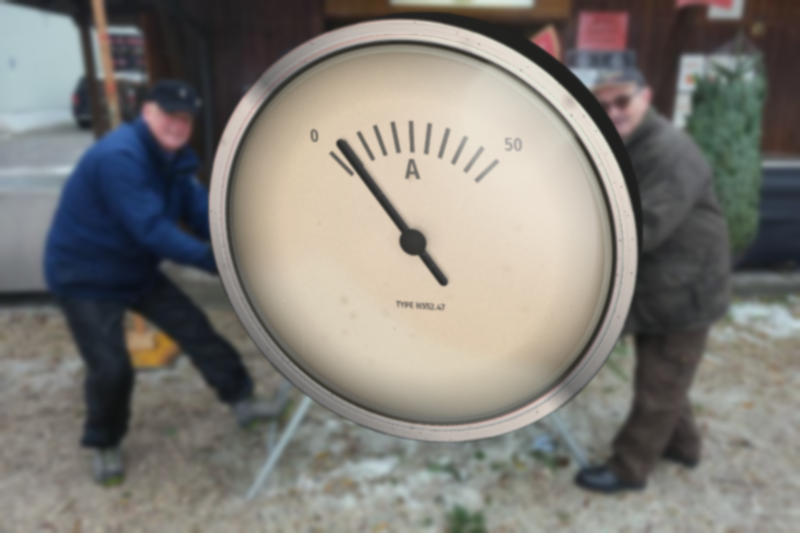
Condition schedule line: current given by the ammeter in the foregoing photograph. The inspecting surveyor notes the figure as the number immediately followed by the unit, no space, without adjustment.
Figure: 5A
